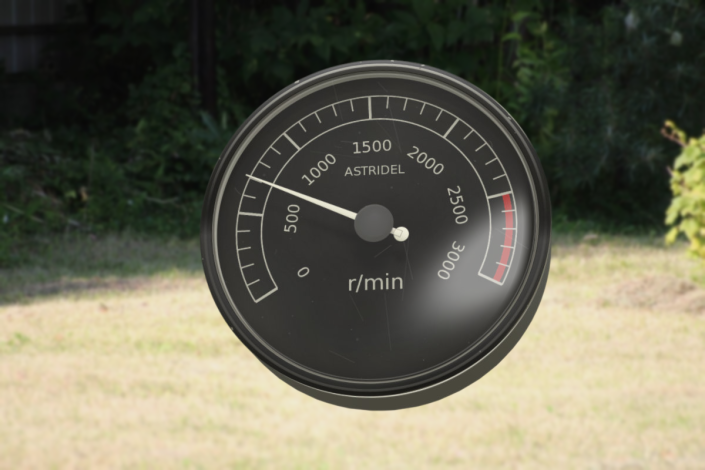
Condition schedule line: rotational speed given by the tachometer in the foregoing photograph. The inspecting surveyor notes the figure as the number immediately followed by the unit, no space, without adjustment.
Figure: 700rpm
